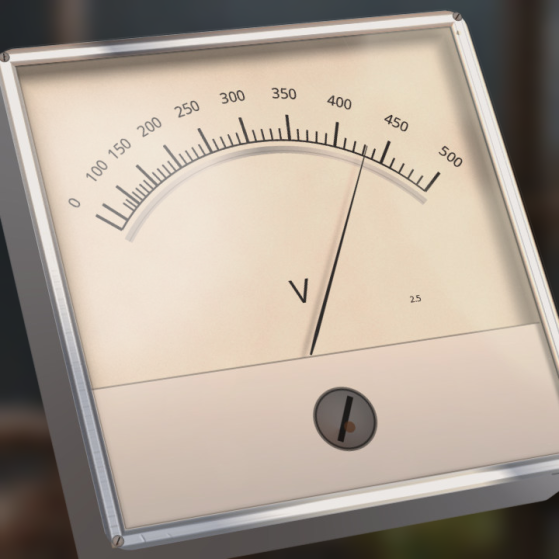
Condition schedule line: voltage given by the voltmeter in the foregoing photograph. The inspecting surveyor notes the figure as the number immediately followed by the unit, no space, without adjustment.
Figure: 430V
